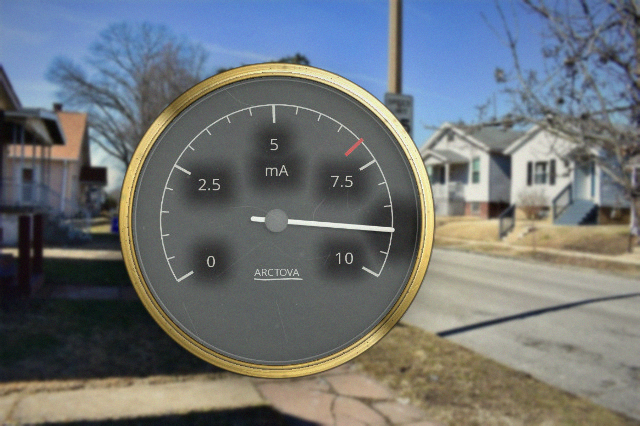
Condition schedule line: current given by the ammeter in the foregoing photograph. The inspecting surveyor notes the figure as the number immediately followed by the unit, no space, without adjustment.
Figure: 9mA
